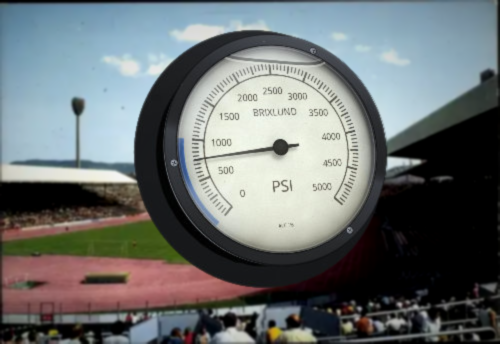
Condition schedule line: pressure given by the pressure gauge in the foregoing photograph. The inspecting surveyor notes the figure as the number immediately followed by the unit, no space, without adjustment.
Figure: 750psi
